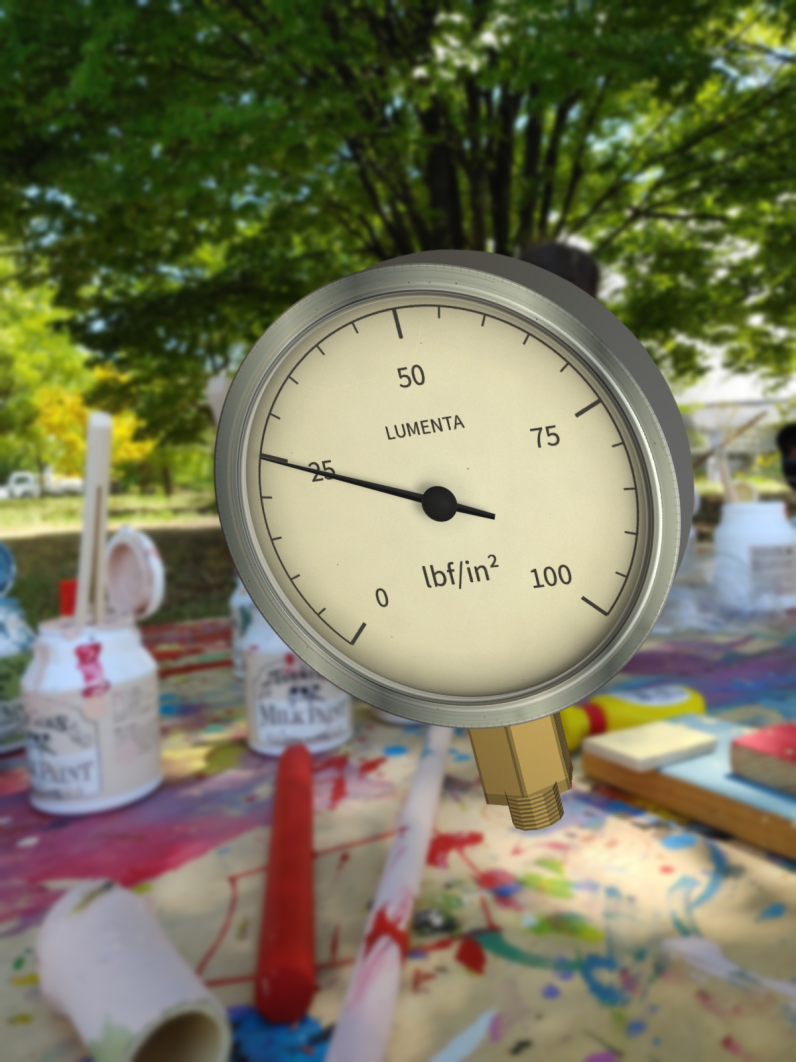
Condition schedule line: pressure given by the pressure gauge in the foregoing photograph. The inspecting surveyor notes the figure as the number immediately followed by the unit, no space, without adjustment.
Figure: 25psi
